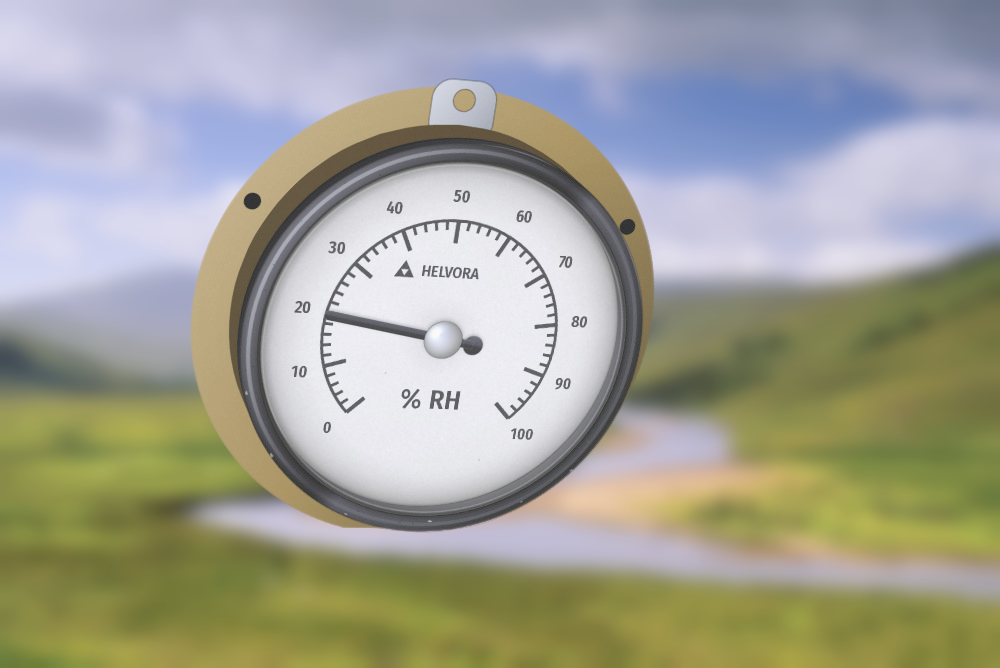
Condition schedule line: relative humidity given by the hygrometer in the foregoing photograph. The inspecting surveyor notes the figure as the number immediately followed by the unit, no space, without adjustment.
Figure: 20%
